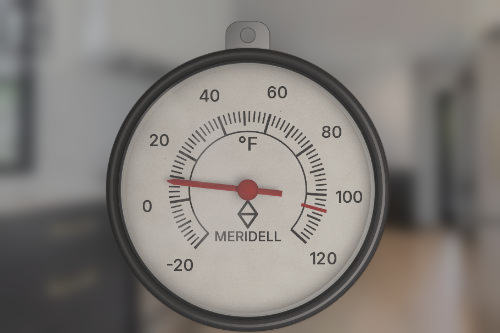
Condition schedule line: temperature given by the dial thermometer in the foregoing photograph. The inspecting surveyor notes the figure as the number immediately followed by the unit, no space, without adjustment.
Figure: 8°F
